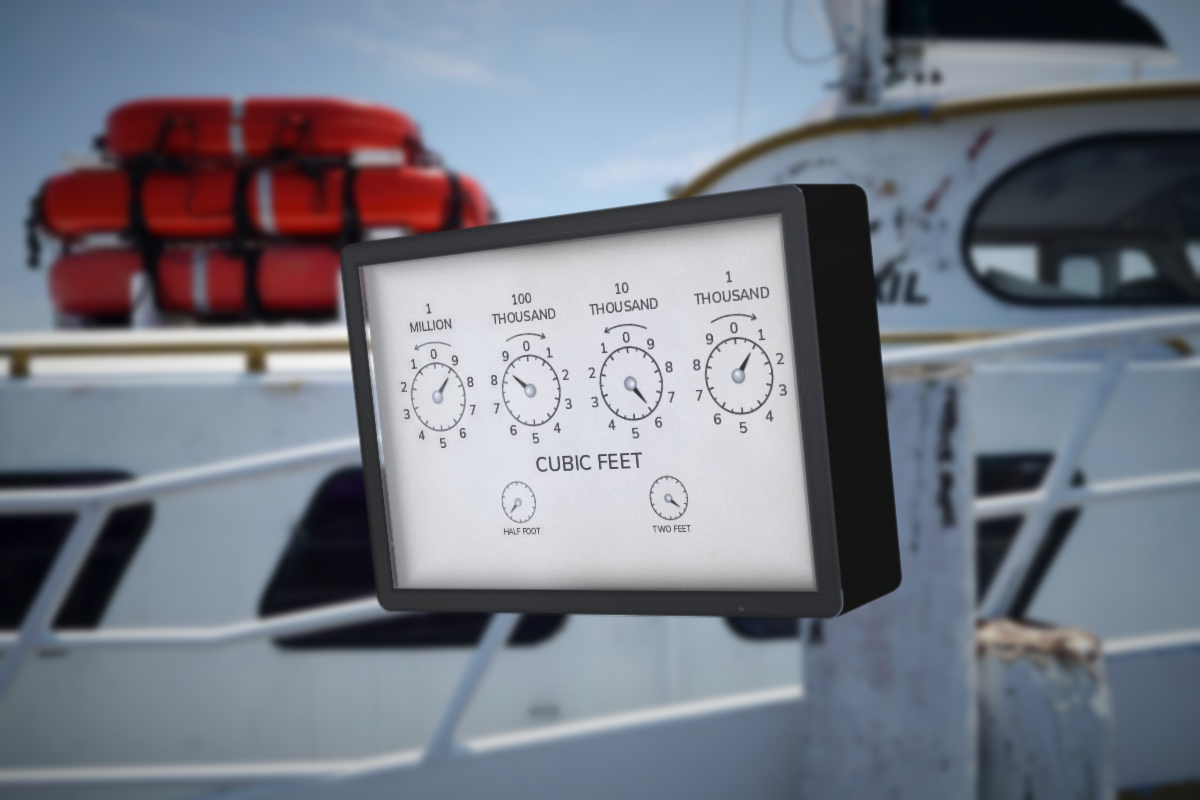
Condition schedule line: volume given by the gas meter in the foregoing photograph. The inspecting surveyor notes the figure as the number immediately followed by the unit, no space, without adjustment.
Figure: 886100ft³
